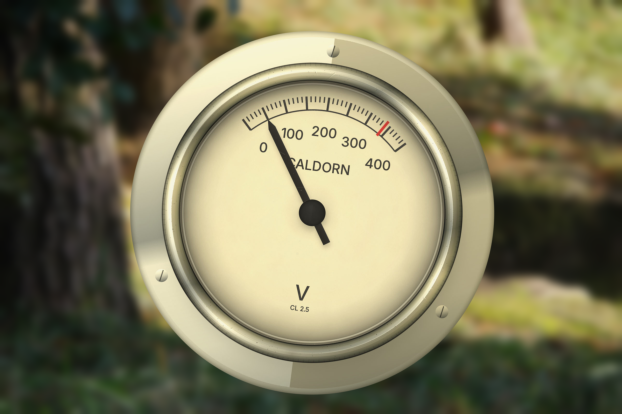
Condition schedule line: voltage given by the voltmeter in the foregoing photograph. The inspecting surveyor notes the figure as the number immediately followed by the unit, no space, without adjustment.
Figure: 50V
